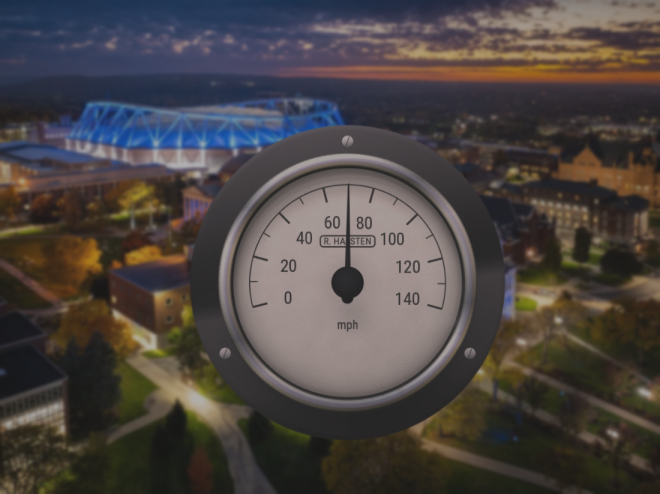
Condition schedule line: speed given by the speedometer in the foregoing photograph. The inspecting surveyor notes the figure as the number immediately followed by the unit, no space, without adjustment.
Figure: 70mph
